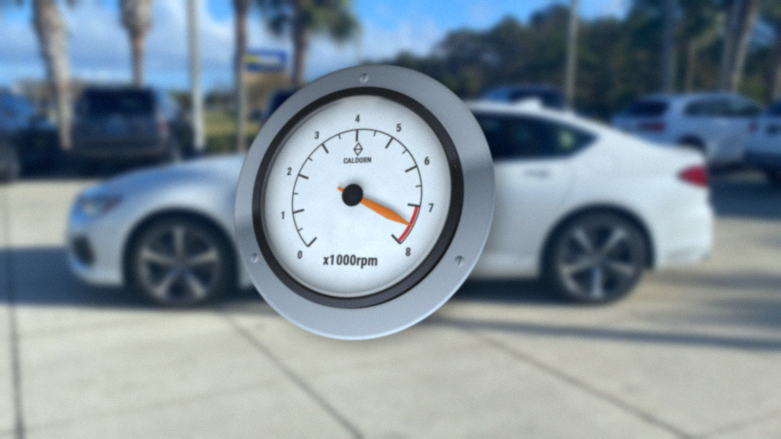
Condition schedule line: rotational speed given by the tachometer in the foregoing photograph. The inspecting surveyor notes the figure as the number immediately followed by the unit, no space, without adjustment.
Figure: 7500rpm
